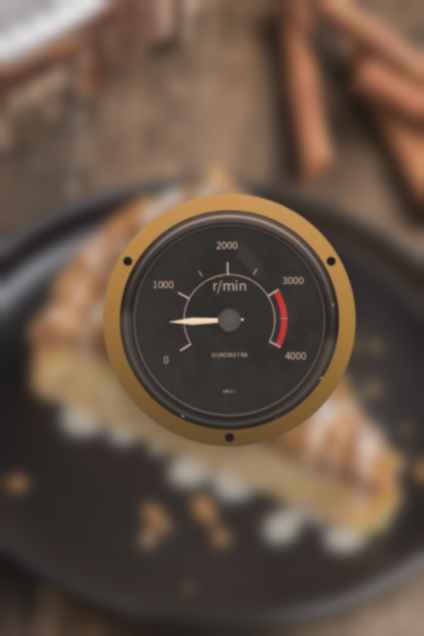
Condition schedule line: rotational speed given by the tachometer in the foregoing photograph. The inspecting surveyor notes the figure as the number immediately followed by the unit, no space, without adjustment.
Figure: 500rpm
